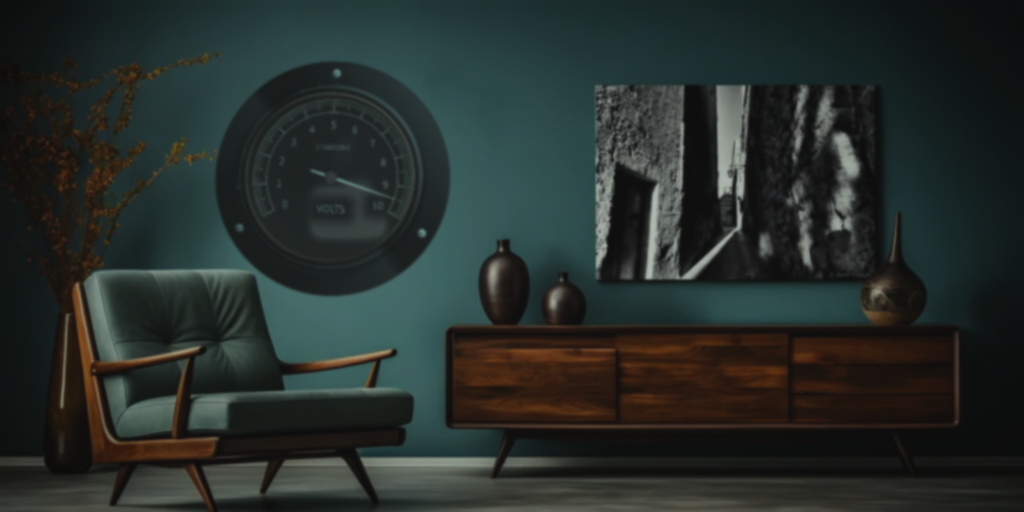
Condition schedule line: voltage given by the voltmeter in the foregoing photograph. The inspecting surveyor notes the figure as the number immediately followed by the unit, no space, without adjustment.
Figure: 9.5V
